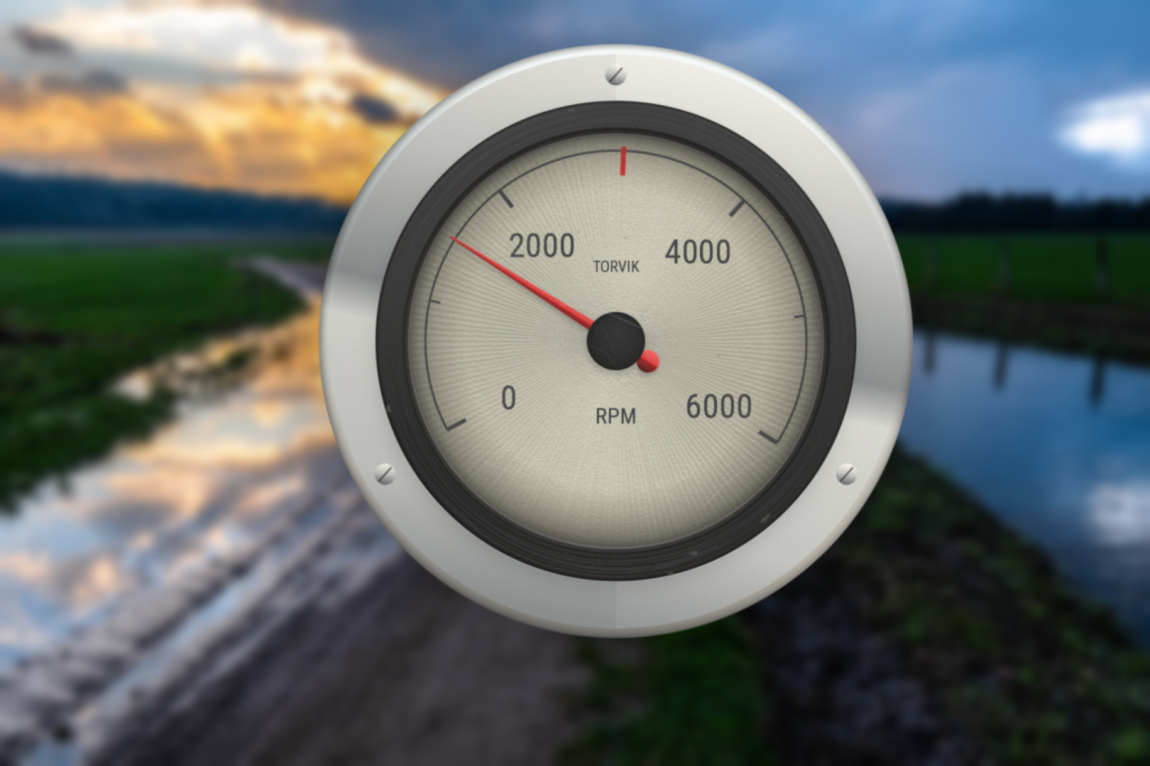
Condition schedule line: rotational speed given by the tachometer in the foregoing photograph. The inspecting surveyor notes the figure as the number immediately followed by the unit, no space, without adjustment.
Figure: 1500rpm
